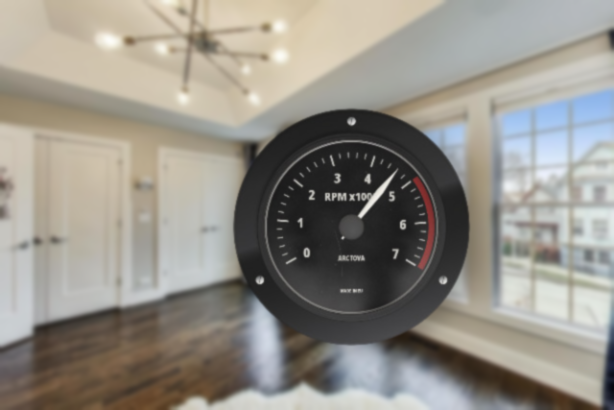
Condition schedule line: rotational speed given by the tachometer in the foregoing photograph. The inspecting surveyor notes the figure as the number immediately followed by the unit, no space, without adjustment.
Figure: 4600rpm
